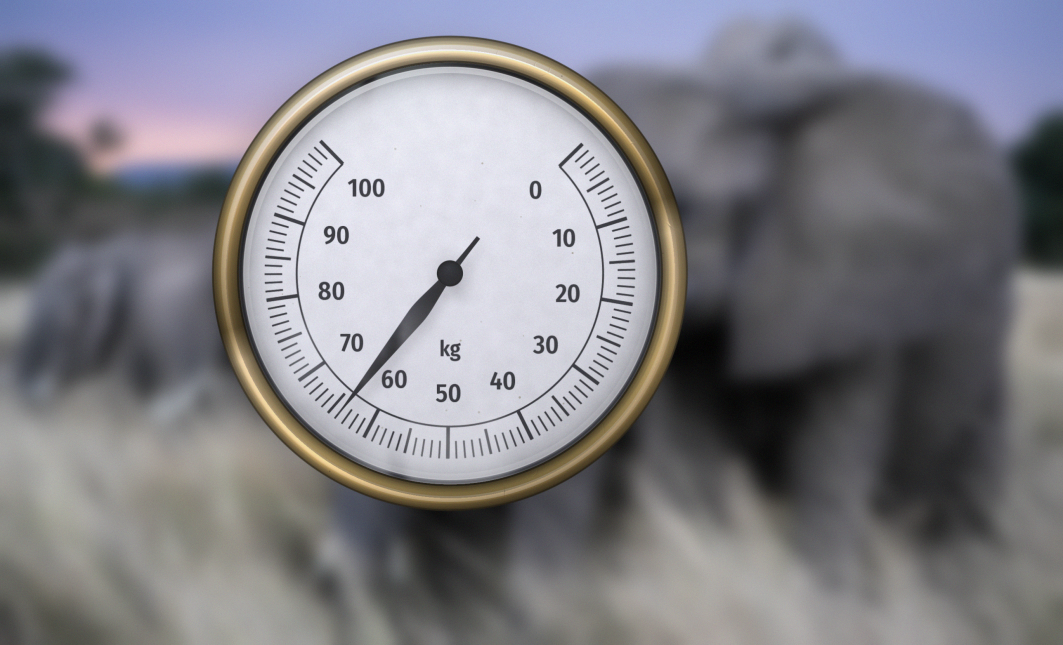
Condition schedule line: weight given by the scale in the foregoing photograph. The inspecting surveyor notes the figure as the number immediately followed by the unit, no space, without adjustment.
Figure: 64kg
